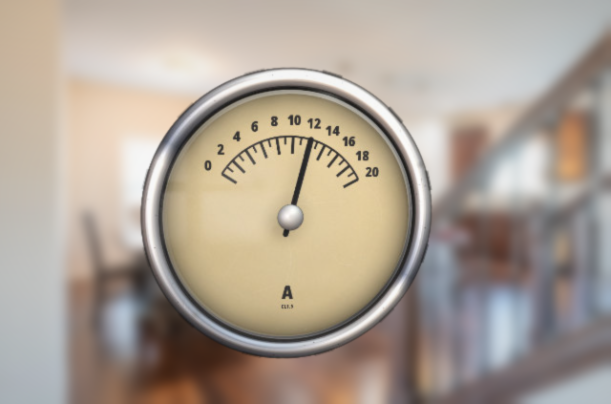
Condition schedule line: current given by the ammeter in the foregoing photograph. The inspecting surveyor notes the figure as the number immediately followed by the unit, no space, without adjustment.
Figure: 12A
